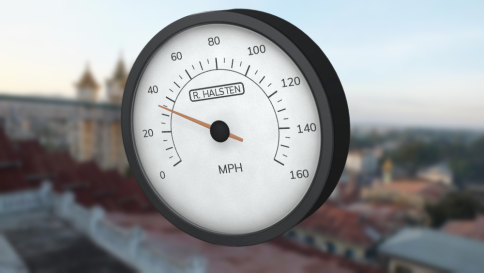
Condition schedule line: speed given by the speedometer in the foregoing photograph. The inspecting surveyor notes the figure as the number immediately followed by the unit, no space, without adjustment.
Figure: 35mph
